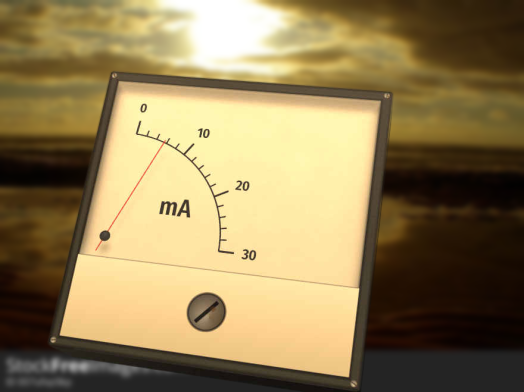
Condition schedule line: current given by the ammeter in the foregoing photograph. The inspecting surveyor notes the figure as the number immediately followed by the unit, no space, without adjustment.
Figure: 6mA
